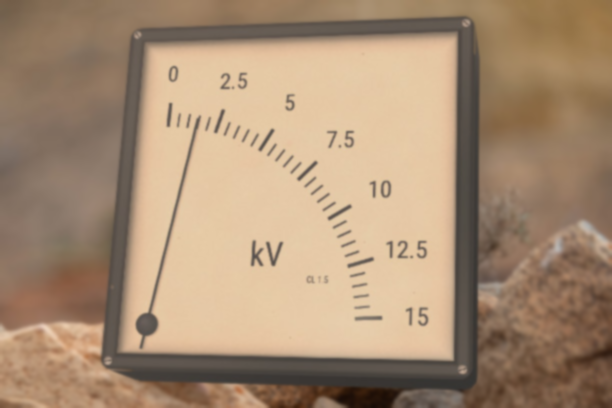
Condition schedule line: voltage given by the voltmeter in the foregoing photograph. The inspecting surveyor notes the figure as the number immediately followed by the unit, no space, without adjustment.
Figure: 1.5kV
